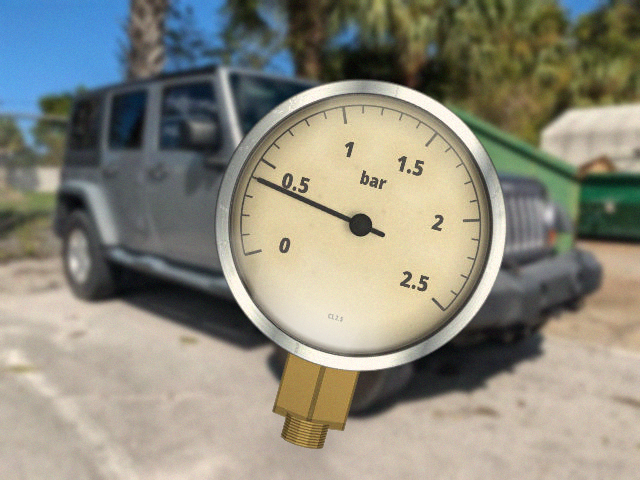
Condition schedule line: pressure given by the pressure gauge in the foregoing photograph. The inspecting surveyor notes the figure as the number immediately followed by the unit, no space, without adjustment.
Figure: 0.4bar
